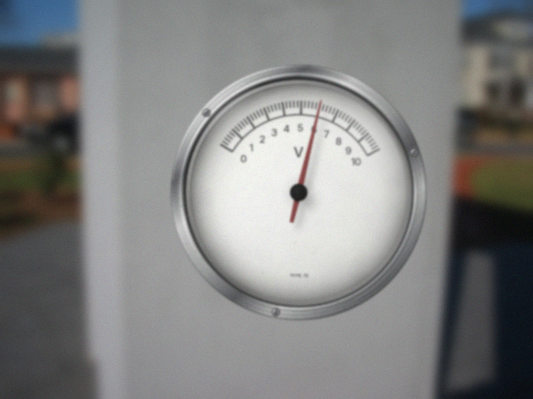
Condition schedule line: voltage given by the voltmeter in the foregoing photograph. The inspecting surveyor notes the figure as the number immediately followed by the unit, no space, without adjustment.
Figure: 6V
